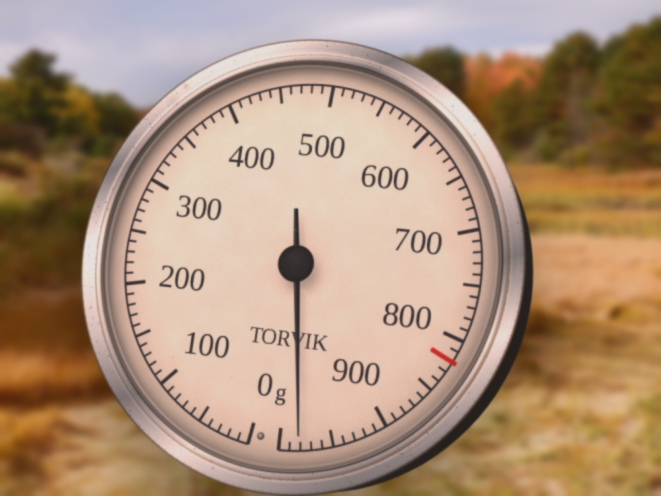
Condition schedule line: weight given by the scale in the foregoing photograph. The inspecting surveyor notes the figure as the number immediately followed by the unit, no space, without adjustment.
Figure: 980g
